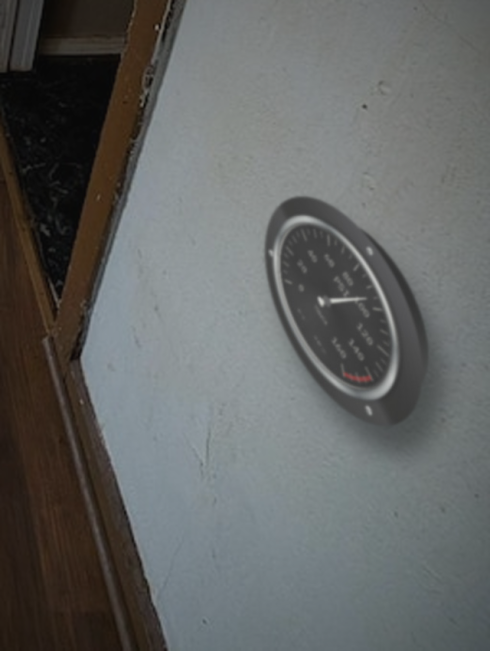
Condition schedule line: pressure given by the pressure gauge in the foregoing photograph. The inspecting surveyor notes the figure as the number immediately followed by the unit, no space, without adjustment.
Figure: 95psi
